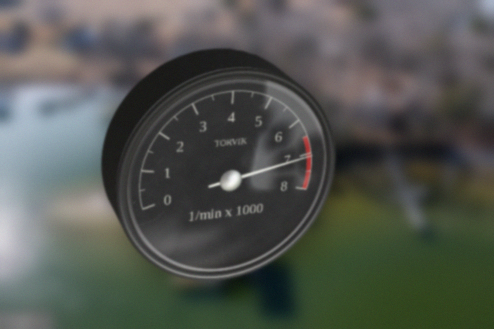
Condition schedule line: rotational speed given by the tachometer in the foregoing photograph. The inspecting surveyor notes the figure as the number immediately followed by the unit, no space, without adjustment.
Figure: 7000rpm
